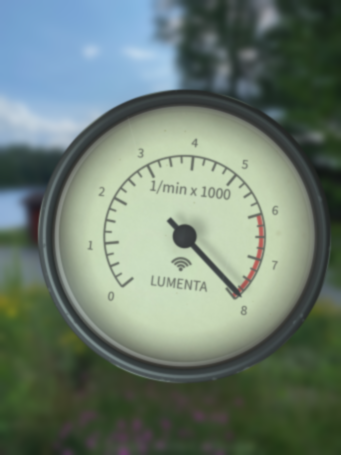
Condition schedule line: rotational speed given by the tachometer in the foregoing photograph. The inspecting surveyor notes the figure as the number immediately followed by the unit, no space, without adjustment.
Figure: 7875rpm
